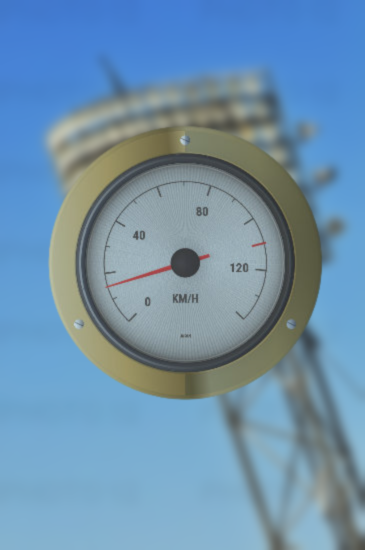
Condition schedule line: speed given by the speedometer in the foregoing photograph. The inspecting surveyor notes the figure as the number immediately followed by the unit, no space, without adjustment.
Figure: 15km/h
